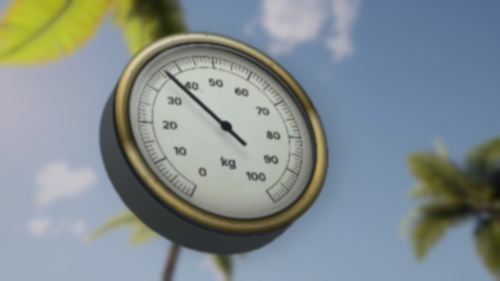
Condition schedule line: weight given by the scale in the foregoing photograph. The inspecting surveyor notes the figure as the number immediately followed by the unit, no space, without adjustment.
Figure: 35kg
